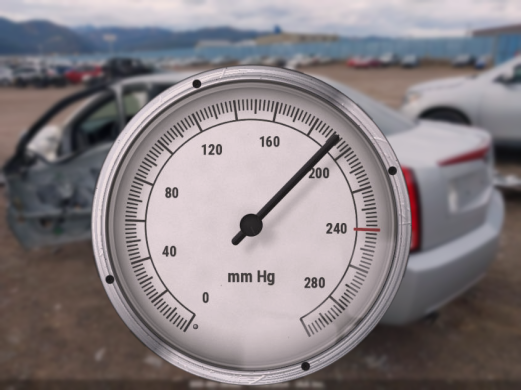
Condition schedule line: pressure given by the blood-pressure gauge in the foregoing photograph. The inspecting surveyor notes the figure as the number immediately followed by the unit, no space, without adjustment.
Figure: 192mmHg
